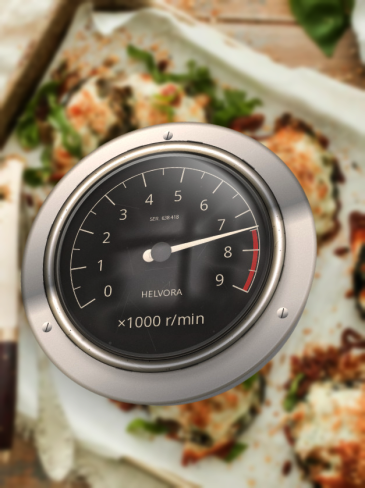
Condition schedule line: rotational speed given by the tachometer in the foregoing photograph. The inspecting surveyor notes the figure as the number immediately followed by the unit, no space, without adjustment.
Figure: 7500rpm
